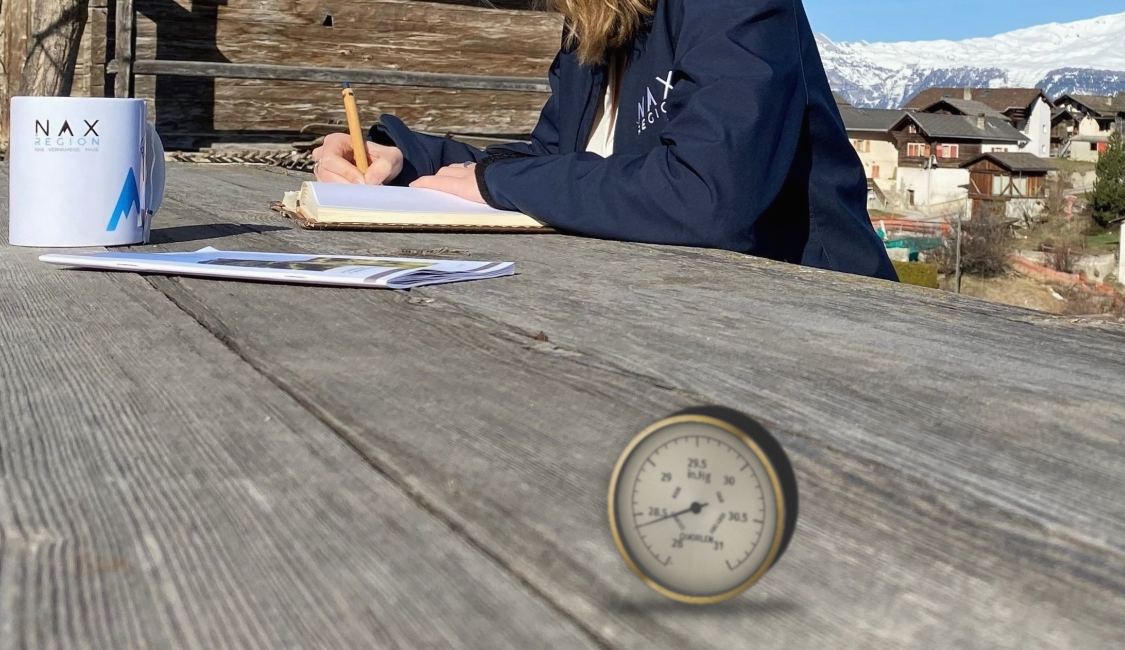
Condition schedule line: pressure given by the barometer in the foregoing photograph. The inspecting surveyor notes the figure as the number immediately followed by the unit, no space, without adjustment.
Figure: 28.4inHg
